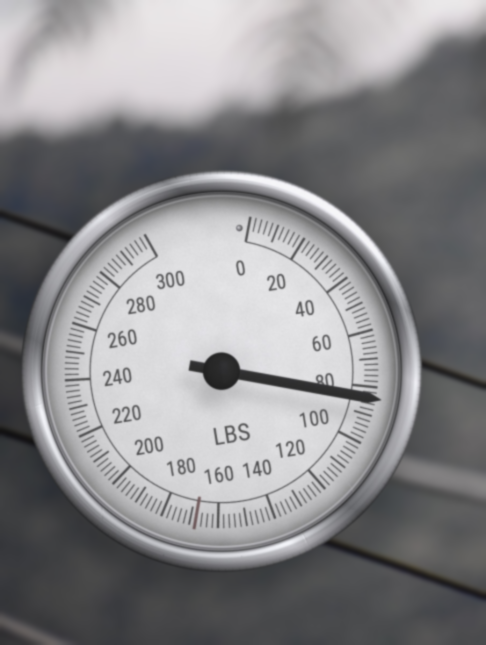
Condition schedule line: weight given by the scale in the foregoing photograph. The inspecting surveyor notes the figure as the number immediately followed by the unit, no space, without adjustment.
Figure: 84lb
